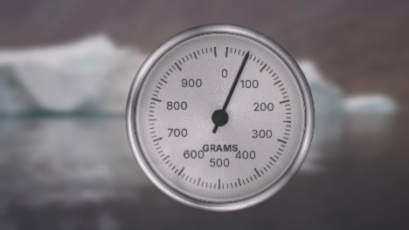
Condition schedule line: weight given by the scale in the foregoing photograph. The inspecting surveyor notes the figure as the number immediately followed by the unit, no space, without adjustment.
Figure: 50g
